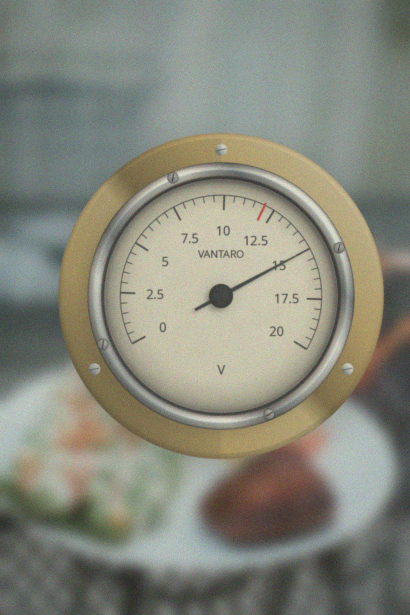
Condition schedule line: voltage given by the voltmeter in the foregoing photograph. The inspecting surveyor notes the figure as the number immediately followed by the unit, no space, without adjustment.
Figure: 15V
